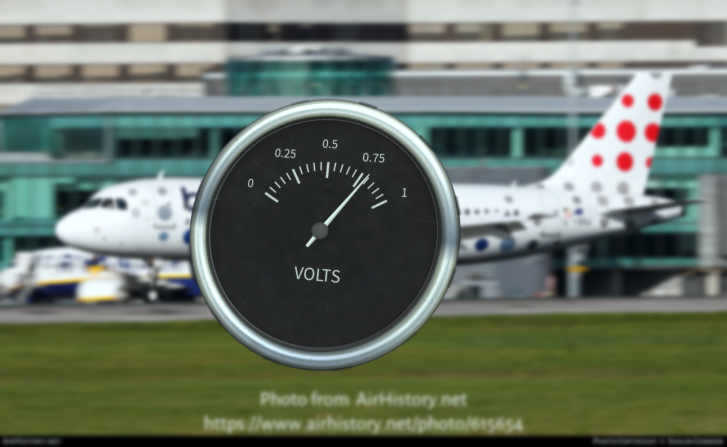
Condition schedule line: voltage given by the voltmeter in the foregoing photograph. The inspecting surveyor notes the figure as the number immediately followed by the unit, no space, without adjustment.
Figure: 0.8V
